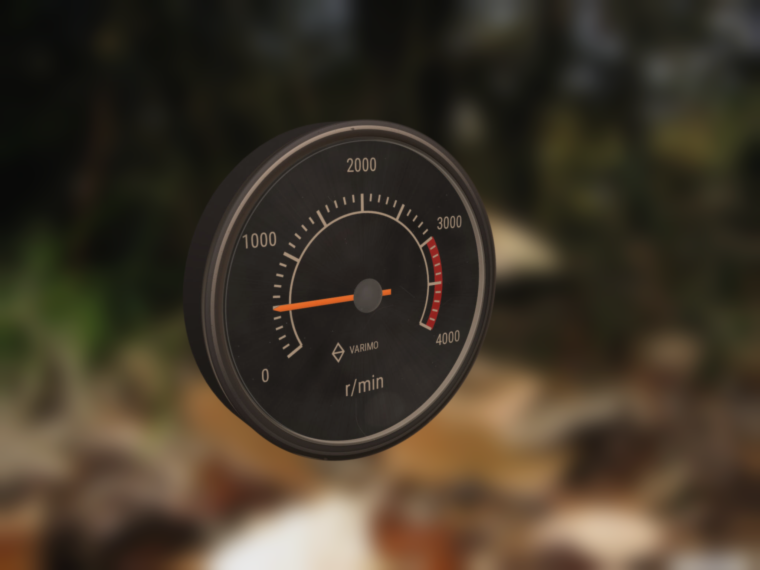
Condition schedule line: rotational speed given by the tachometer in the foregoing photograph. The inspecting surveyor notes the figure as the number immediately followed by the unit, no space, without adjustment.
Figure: 500rpm
